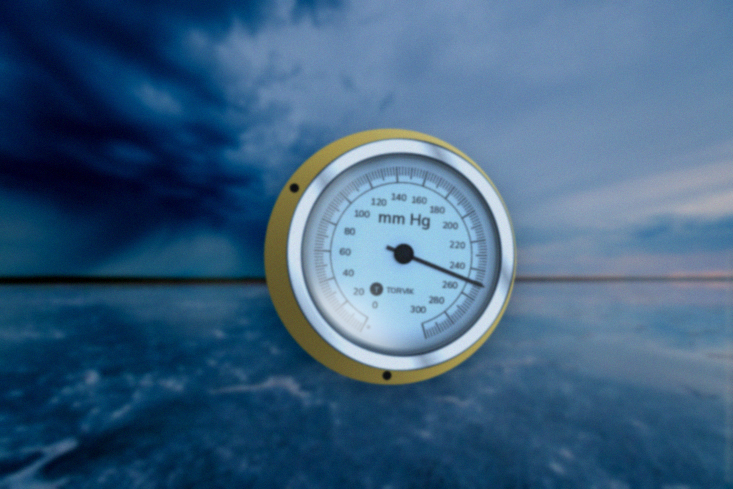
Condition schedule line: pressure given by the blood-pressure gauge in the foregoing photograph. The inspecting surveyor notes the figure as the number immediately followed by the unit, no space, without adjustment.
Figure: 250mmHg
